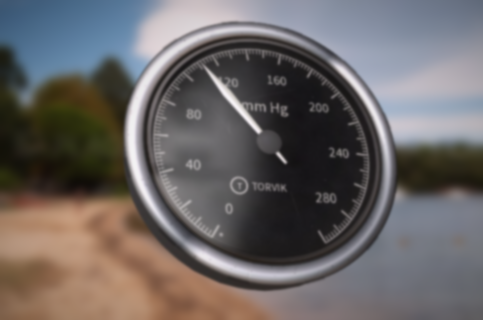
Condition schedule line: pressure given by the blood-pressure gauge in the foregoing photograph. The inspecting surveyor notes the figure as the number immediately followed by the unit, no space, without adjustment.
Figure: 110mmHg
